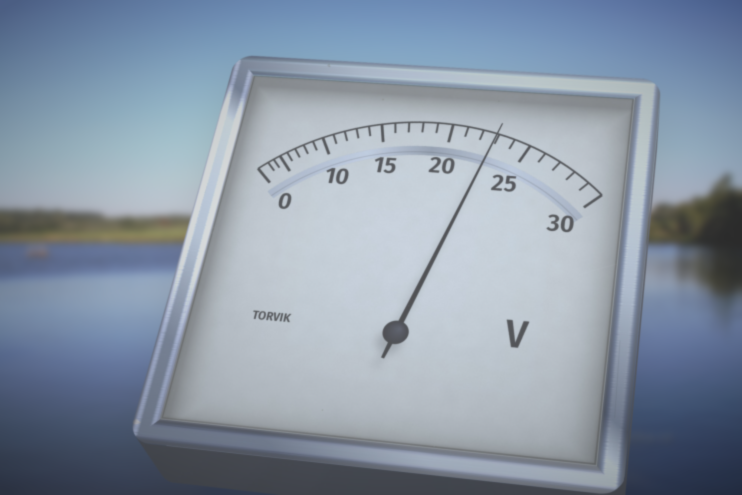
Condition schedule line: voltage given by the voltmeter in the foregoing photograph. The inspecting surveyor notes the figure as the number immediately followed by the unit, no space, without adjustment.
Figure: 23V
